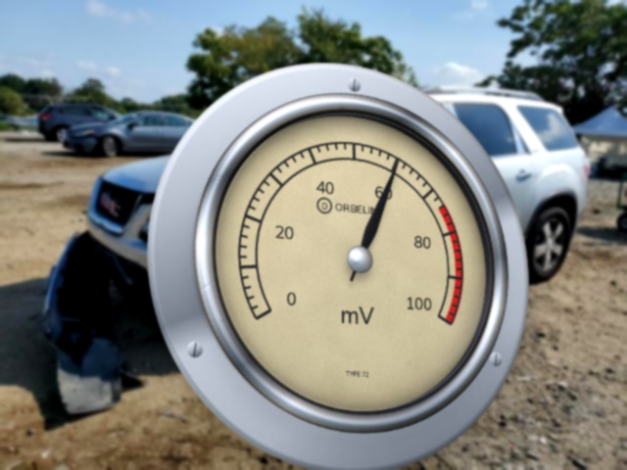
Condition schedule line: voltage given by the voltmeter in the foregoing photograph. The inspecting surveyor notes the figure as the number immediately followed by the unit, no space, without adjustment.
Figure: 60mV
